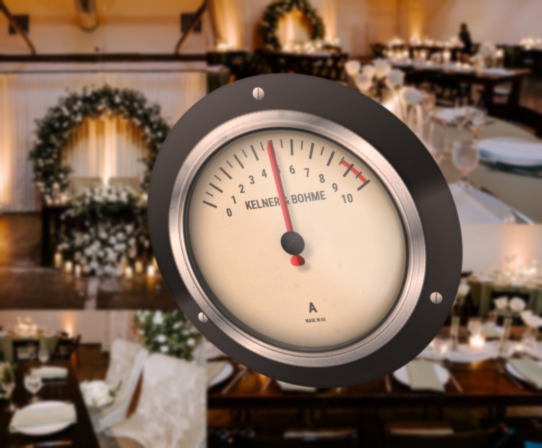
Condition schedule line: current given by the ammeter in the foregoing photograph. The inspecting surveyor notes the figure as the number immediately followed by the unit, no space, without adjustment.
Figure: 5A
